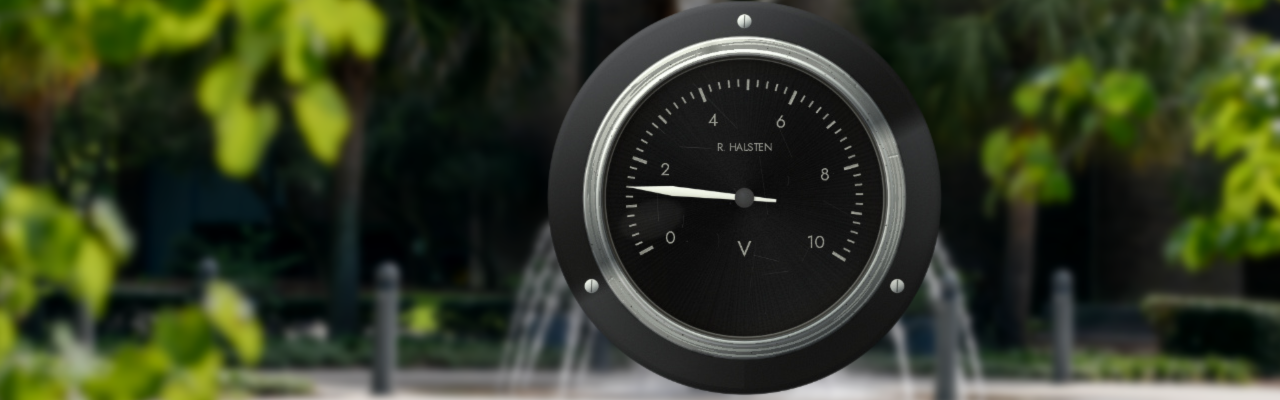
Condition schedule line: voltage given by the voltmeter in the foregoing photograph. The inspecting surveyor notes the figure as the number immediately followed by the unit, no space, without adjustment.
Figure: 1.4V
